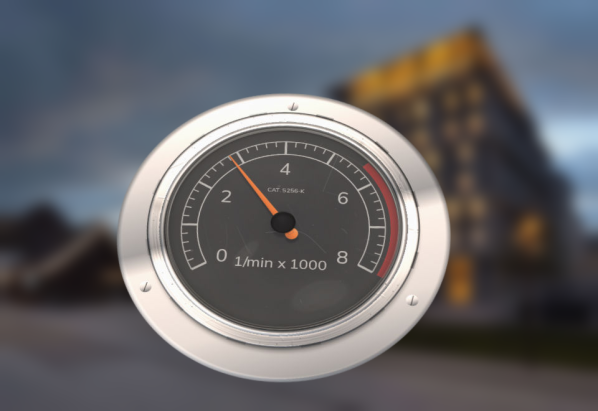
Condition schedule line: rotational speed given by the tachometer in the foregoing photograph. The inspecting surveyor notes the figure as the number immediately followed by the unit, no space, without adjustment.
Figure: 2800rpm
